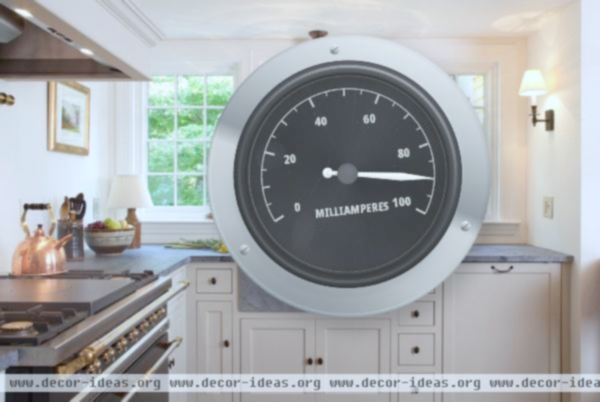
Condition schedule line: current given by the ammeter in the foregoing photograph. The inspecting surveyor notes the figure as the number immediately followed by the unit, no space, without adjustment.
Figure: 90mA
